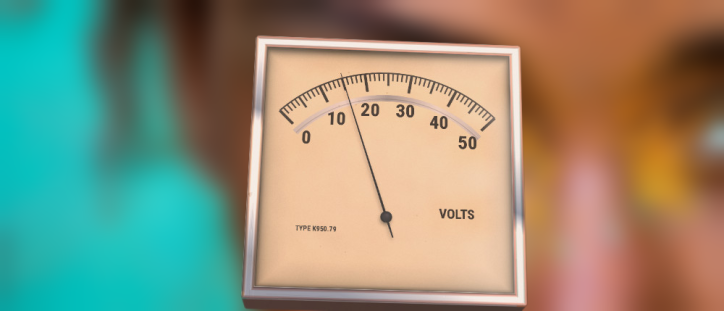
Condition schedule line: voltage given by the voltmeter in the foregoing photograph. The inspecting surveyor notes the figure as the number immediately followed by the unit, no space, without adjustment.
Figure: 15V
